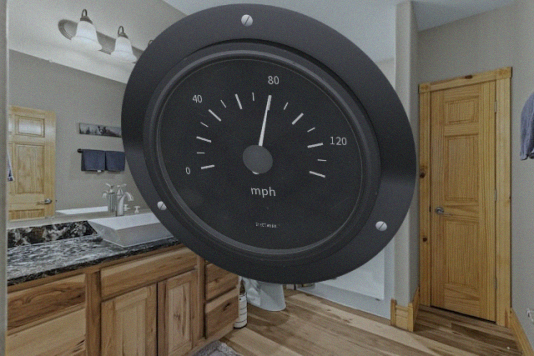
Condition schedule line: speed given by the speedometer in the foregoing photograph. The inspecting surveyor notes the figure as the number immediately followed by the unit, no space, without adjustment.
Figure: 80mph
